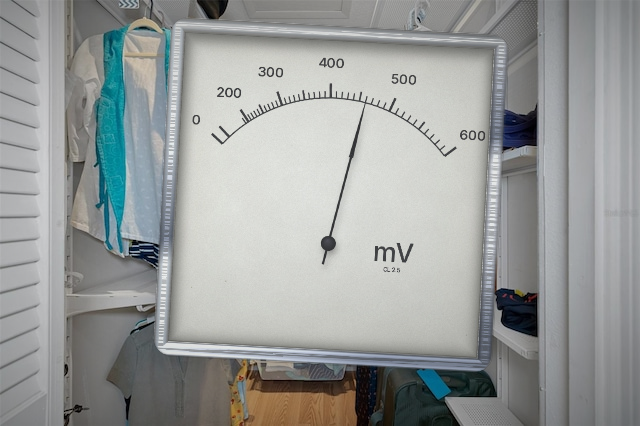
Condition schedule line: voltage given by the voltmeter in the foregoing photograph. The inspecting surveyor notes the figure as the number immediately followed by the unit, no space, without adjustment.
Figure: 460mV
